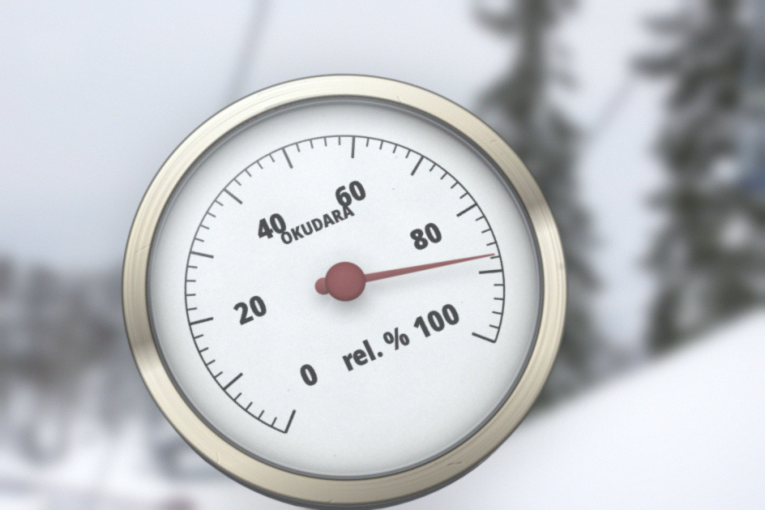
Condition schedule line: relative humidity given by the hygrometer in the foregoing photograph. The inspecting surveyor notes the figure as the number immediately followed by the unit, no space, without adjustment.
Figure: 88%
